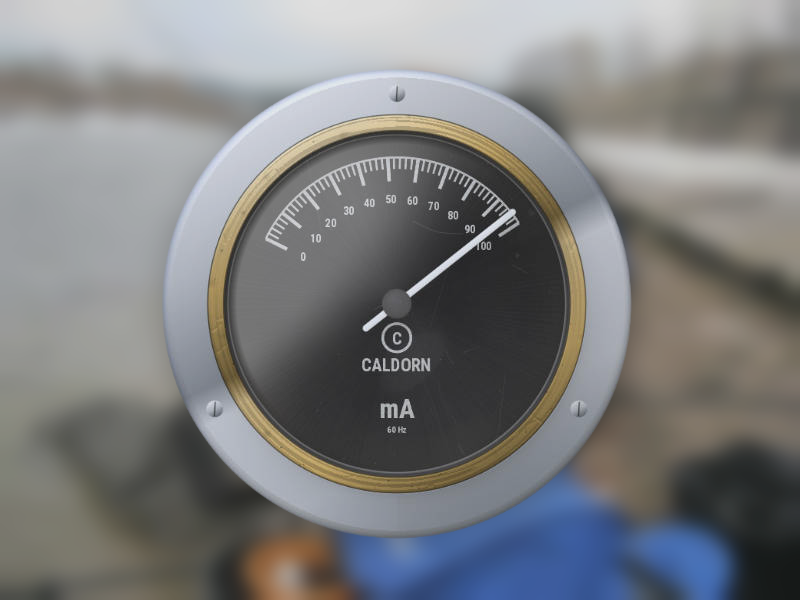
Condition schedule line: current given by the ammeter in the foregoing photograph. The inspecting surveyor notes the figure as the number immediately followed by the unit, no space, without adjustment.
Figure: 96mA
